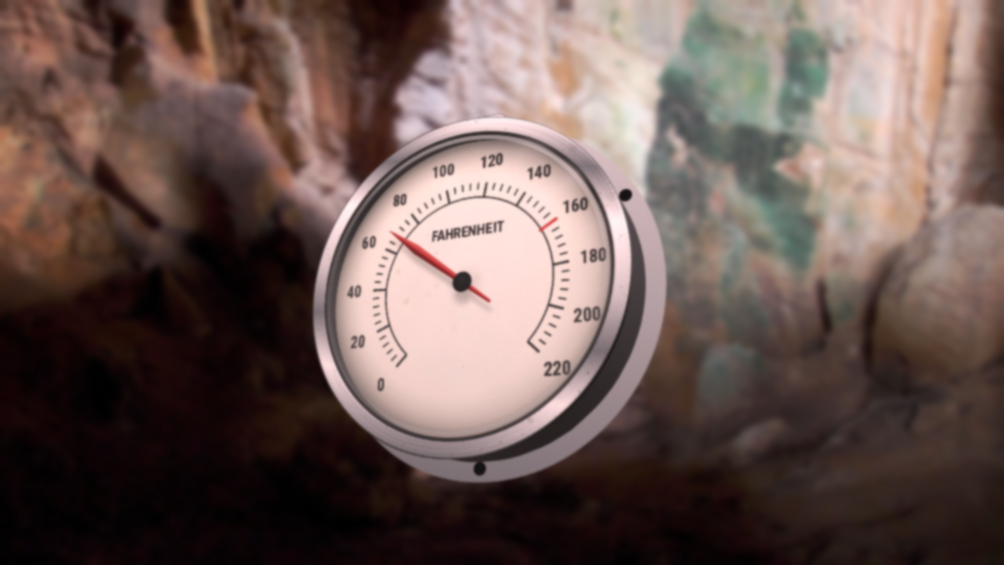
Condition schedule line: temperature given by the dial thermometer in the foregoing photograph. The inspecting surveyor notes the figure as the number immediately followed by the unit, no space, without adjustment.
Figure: 68°F
